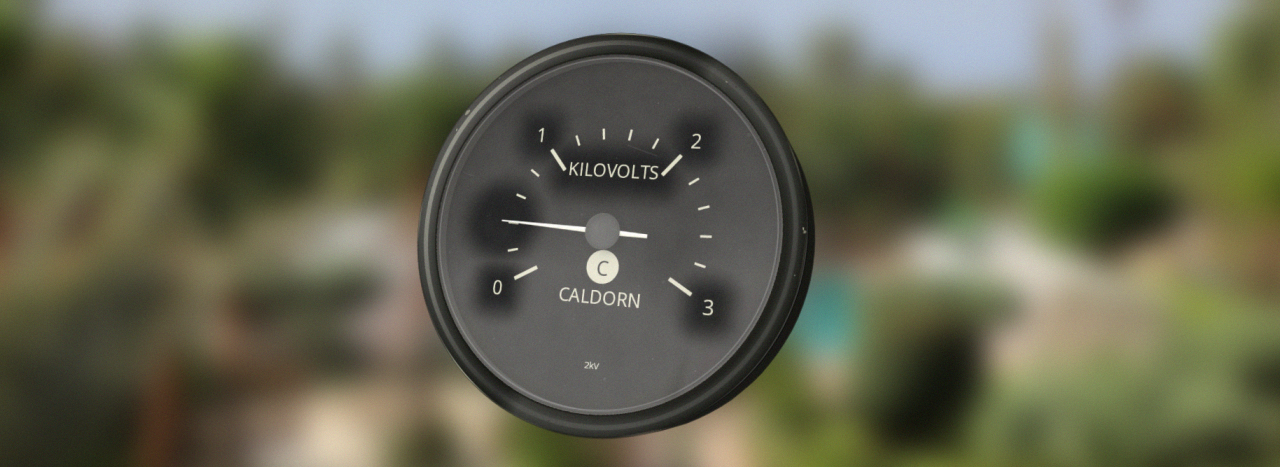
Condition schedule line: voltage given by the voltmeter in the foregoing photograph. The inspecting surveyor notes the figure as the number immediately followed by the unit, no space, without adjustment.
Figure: 0.4kV
